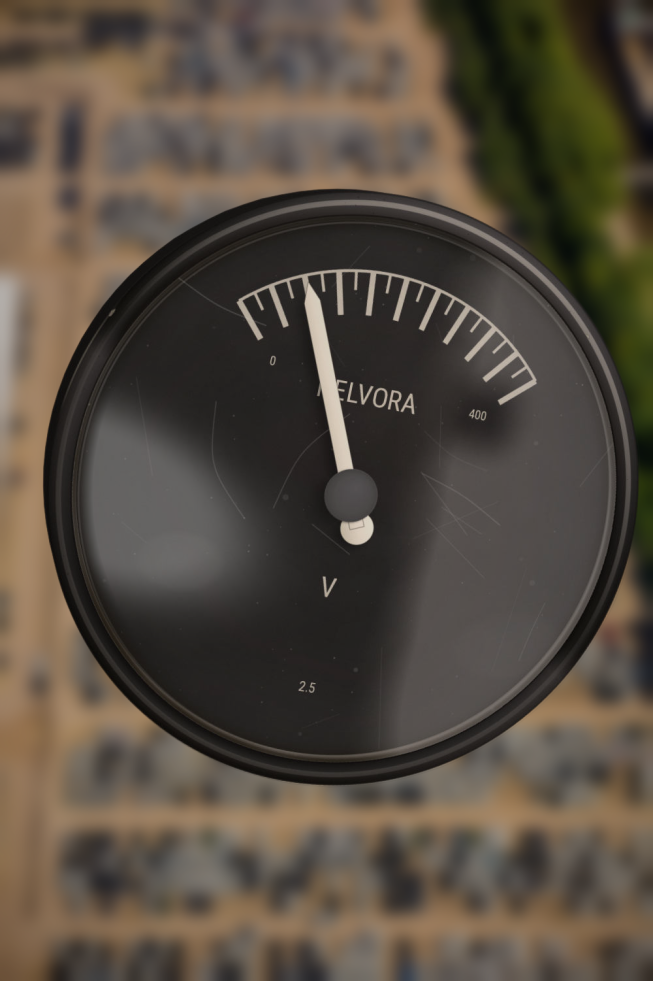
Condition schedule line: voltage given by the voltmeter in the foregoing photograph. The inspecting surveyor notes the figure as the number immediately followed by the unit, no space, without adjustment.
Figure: 80V
